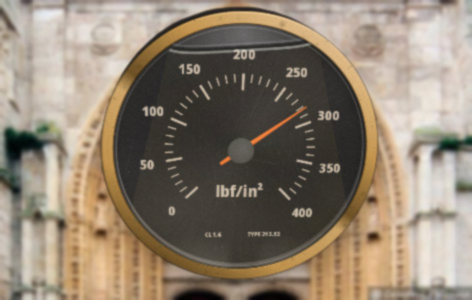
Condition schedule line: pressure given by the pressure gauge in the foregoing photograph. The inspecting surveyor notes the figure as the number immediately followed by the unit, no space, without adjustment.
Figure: 280psi
